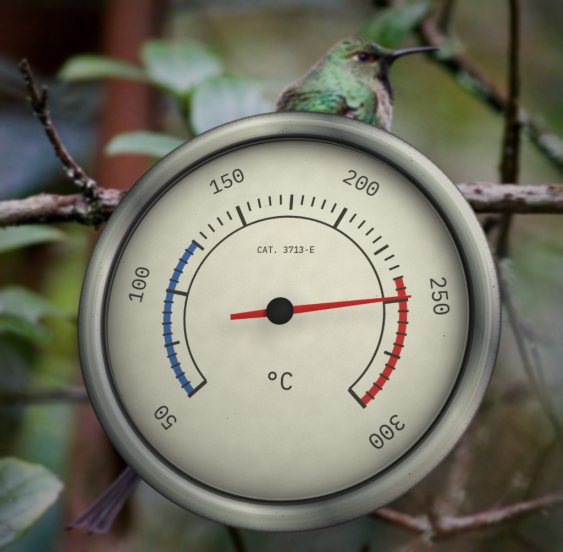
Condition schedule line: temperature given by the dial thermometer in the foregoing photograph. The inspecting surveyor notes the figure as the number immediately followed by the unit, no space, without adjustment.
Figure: 250°C
